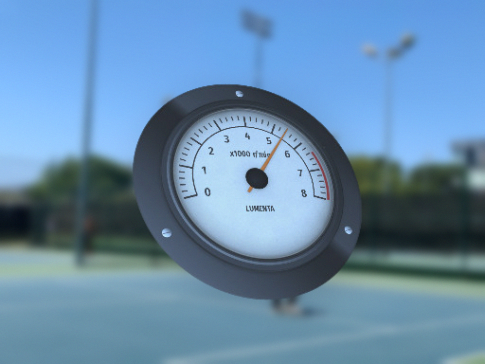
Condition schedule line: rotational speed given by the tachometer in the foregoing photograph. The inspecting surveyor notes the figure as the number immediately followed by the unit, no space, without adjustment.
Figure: 5400rpm
